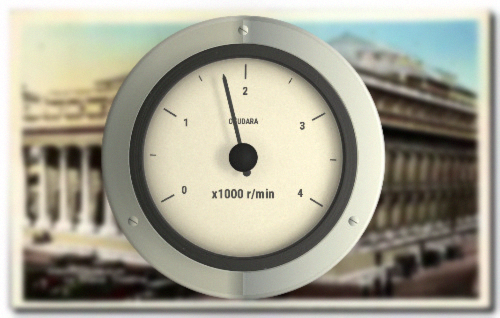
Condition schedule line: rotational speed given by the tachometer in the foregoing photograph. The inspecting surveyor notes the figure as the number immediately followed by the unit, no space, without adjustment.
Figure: 1750rpm
